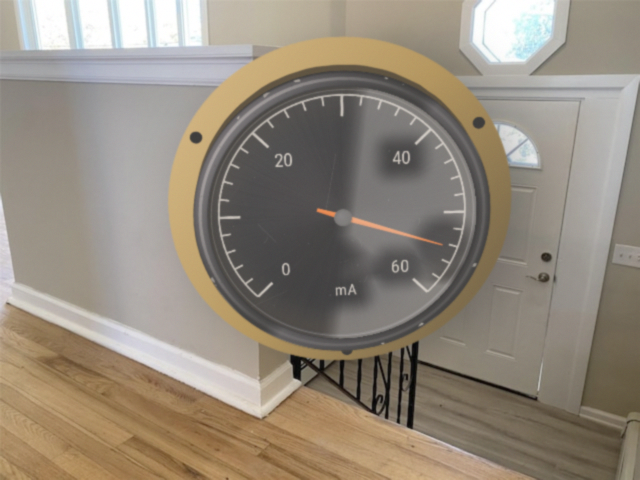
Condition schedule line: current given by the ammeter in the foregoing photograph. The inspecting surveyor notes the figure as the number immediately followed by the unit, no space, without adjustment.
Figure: 54mA
